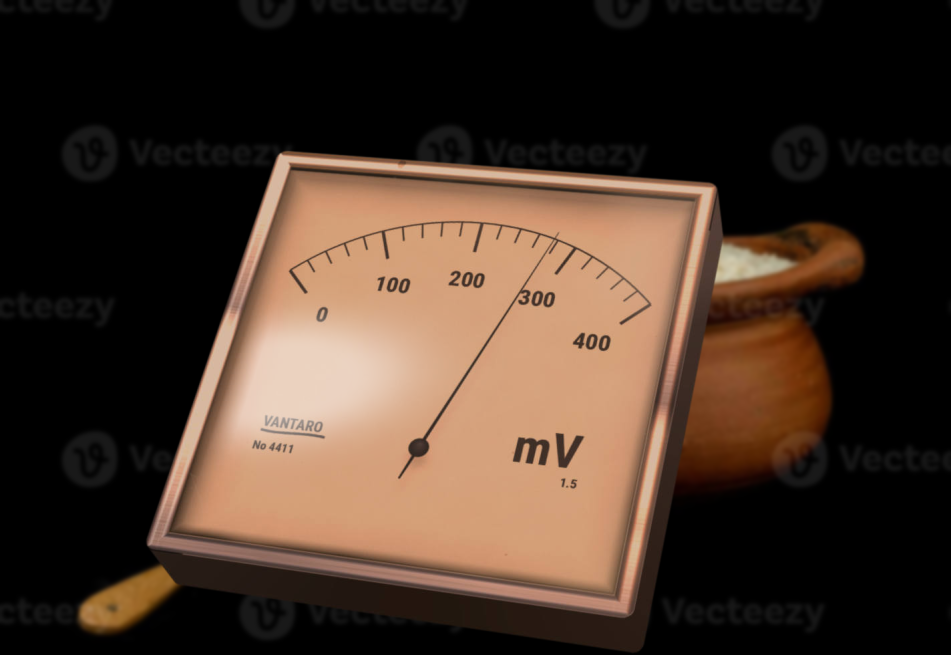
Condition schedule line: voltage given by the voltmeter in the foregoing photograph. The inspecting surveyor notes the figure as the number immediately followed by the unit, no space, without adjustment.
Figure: 280mV
